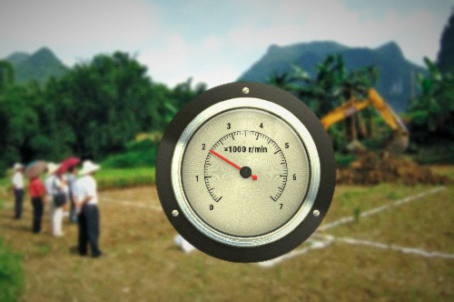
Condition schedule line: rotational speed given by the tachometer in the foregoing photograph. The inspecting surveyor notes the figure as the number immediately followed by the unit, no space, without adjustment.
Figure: 2000rpm
